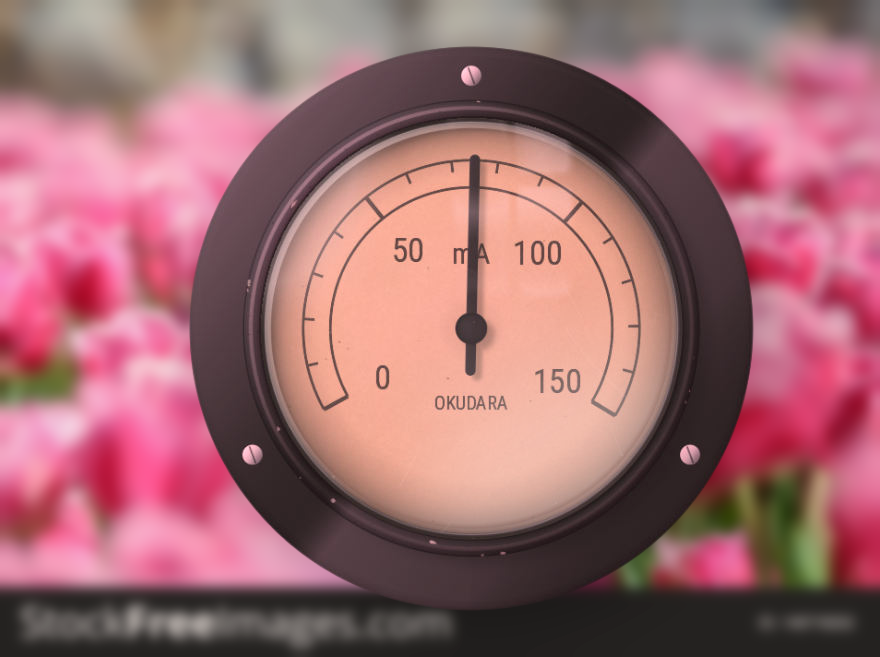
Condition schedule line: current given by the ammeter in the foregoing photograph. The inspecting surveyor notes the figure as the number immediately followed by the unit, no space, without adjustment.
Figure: 75mA
